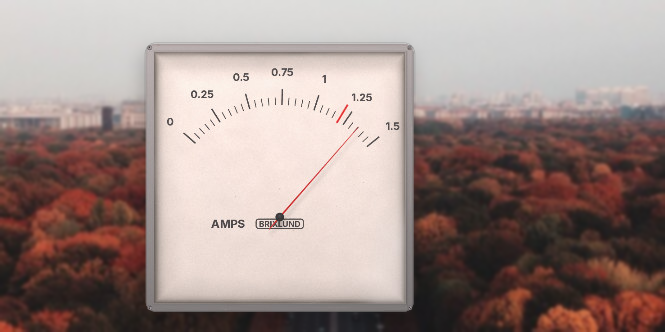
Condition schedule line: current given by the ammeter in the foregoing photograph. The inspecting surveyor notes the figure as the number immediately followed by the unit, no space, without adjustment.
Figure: 1.35A
